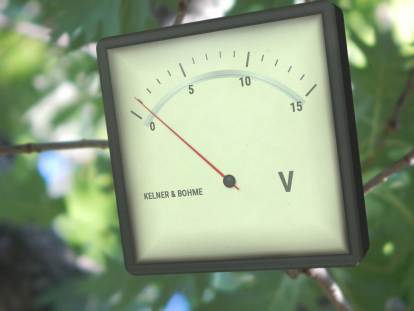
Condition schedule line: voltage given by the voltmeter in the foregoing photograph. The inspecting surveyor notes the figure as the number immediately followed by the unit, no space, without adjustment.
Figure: 1V
